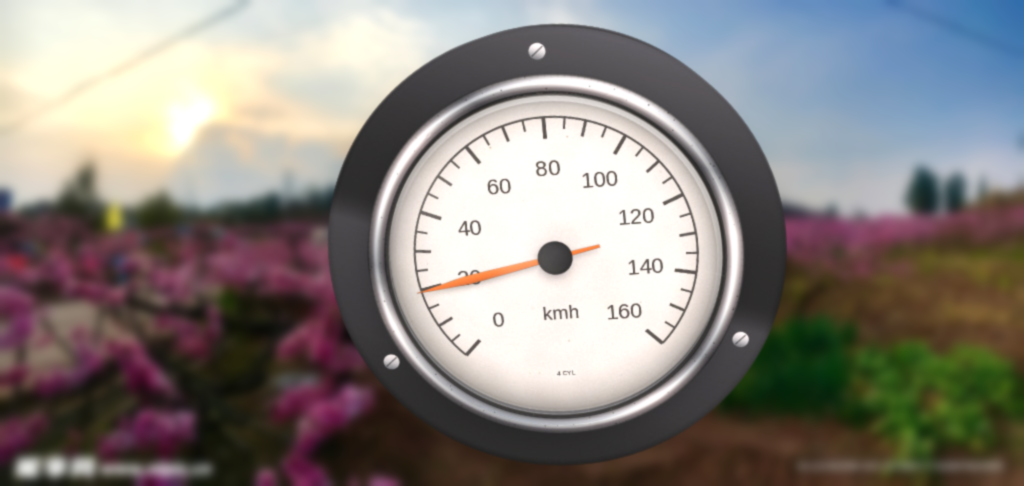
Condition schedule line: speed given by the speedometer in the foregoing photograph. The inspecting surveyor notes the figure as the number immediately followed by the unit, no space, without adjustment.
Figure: 20km/h
